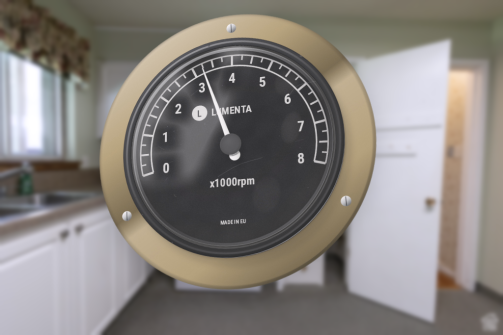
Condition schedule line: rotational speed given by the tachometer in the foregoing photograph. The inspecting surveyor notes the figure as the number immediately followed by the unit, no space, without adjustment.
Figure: 3250rpm
